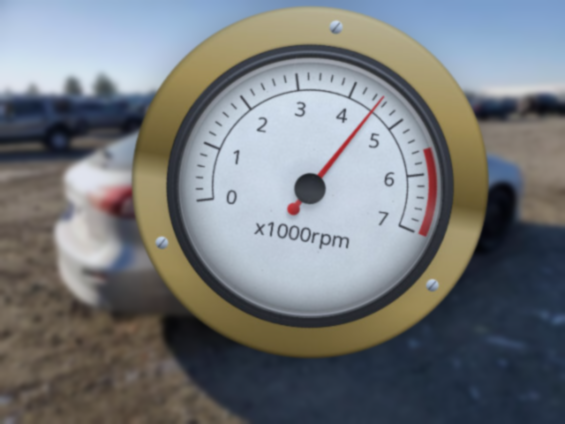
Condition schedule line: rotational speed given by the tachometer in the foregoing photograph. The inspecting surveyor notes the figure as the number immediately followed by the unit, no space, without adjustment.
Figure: 4500rpm
